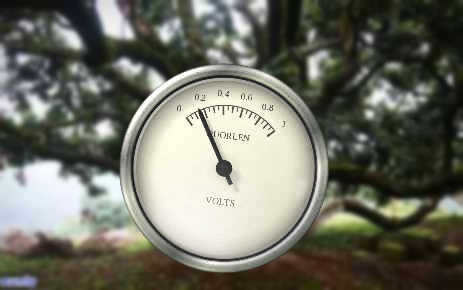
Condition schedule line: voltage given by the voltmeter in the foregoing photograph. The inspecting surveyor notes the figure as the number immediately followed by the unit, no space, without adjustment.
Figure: 0.15V
